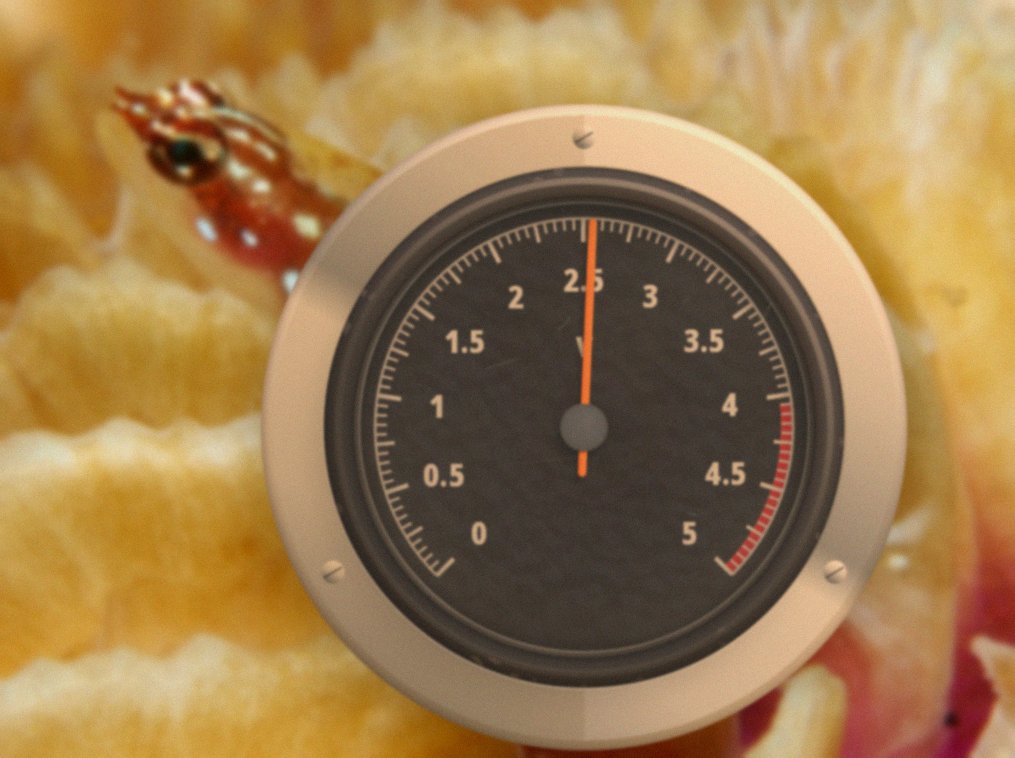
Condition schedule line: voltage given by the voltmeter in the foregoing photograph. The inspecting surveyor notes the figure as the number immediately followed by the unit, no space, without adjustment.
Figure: 2.55V
